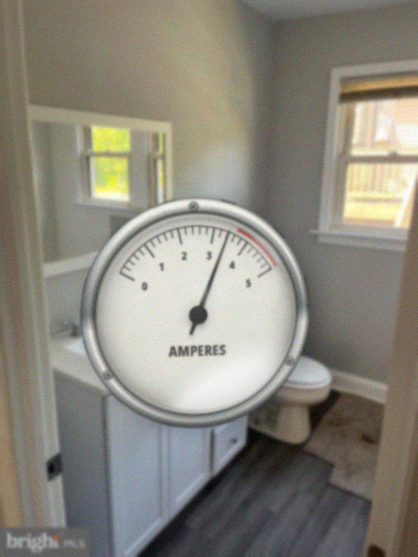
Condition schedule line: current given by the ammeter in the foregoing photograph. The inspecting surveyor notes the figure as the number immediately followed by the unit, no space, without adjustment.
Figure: 3.4A
